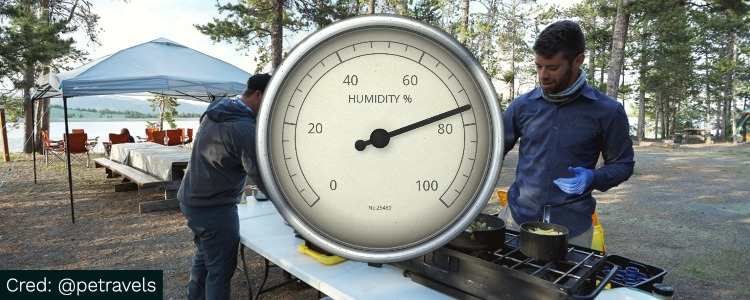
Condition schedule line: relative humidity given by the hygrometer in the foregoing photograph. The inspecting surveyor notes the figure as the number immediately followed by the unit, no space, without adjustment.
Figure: 76%
